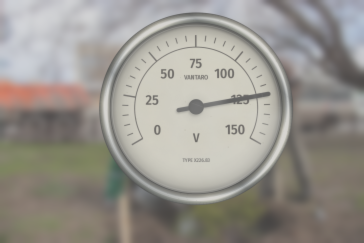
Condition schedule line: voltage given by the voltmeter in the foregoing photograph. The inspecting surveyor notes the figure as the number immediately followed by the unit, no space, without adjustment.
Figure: 125V
